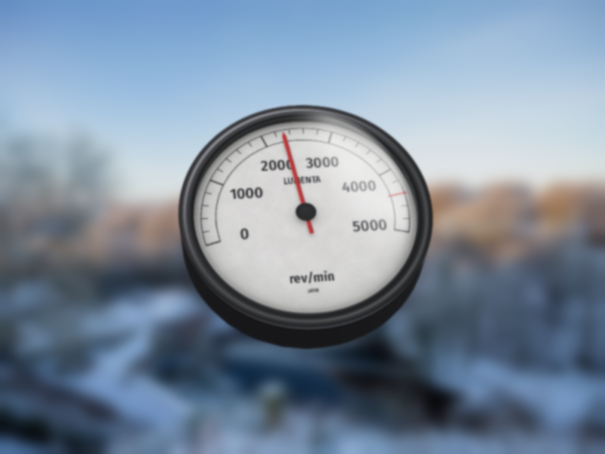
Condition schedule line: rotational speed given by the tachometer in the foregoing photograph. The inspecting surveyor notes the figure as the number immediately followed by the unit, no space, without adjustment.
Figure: 2300rpm
